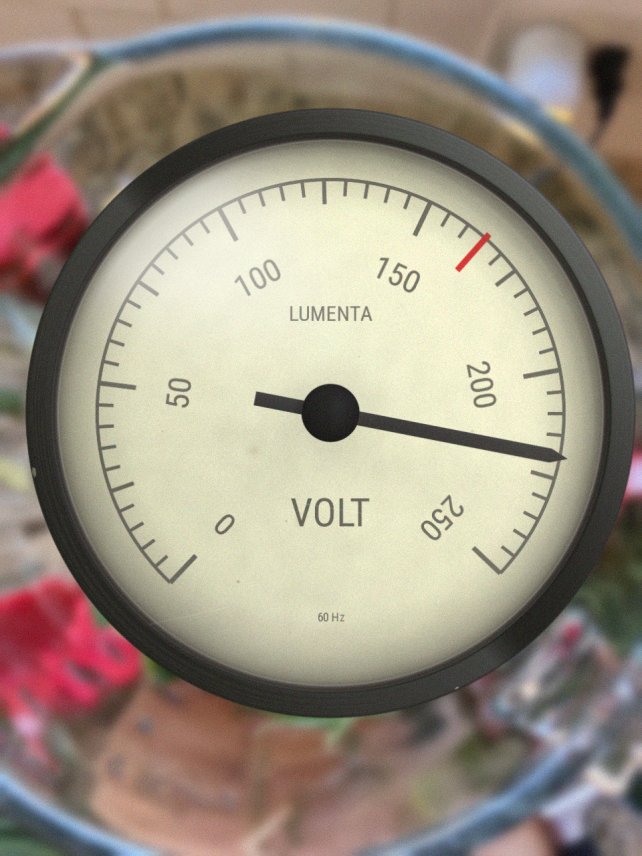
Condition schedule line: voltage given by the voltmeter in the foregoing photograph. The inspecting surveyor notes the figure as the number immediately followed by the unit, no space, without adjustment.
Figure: 220V
